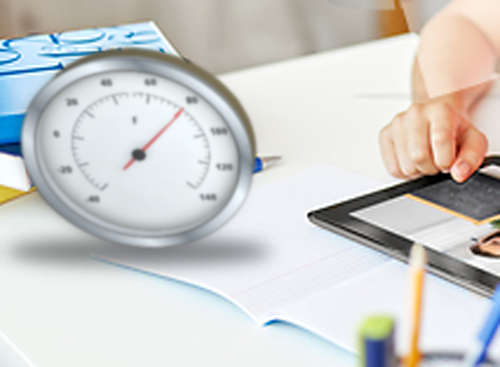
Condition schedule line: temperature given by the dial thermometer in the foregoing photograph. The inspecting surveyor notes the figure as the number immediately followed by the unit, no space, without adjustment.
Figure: 80°F
